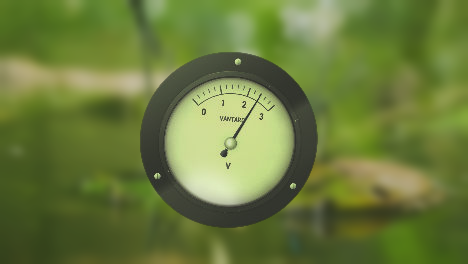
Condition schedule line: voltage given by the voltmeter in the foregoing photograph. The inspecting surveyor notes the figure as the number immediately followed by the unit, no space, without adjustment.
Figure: 2.4V
